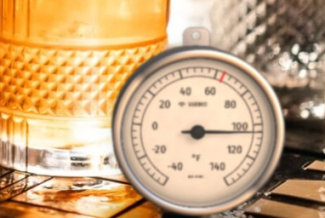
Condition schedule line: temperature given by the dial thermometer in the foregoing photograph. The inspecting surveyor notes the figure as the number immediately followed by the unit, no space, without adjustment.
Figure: 104°F
